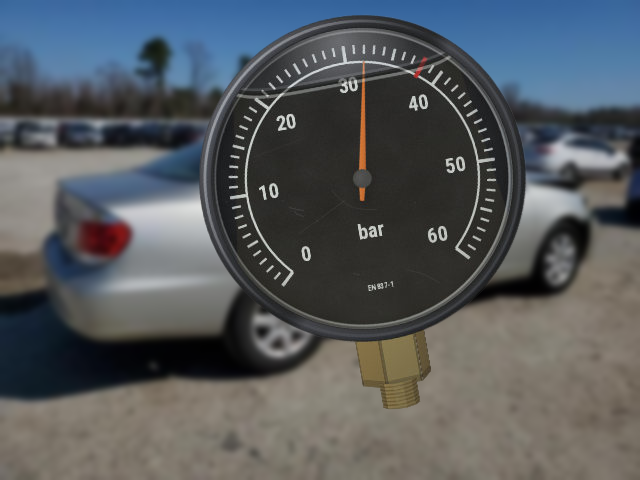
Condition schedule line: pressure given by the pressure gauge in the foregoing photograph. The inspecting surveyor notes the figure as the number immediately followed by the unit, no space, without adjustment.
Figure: 32bar
